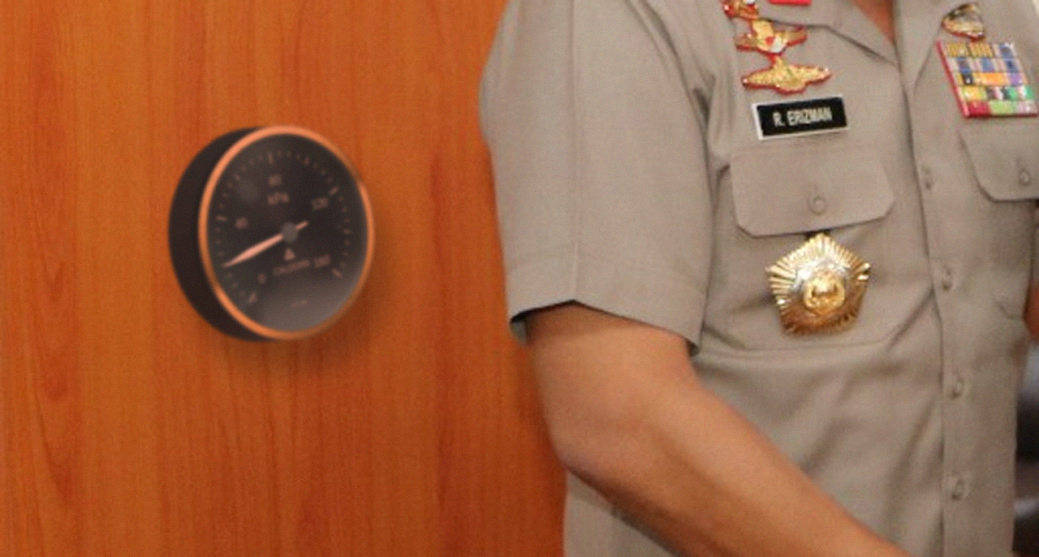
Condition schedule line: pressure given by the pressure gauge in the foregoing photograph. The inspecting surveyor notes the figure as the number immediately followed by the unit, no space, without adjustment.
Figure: 20kPa
